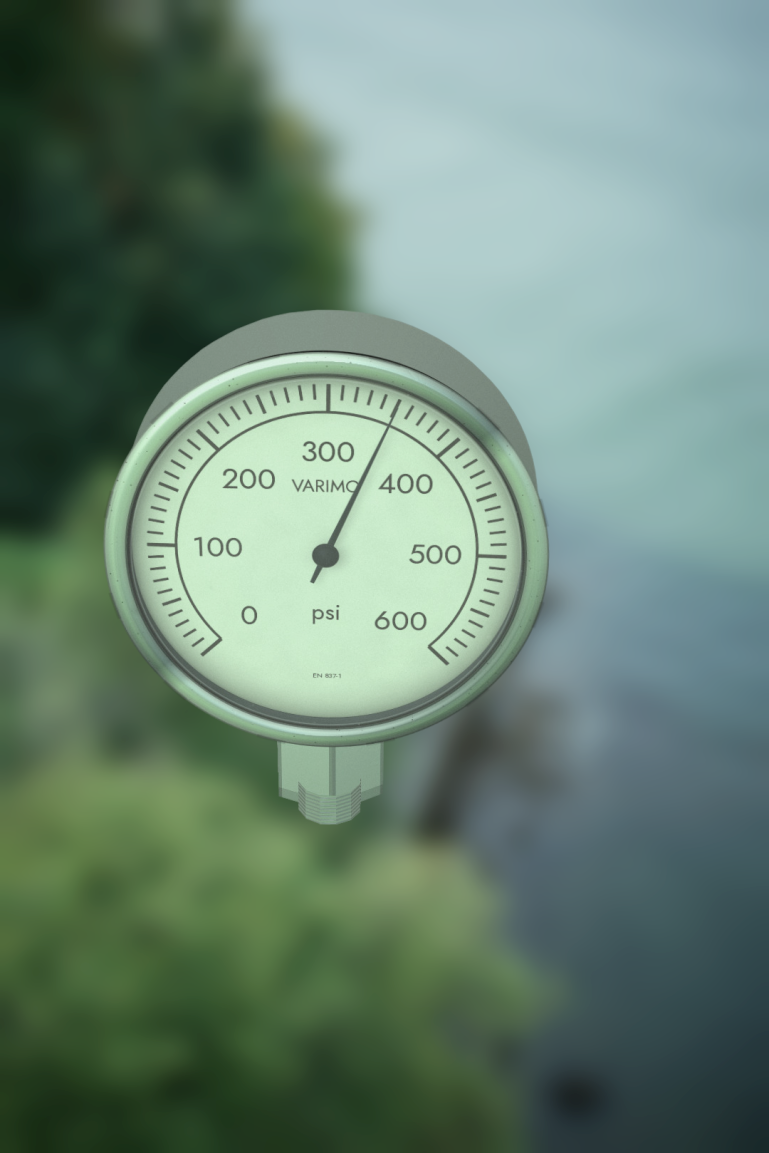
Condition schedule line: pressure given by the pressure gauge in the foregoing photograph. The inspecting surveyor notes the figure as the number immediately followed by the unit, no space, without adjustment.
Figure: 350psi
